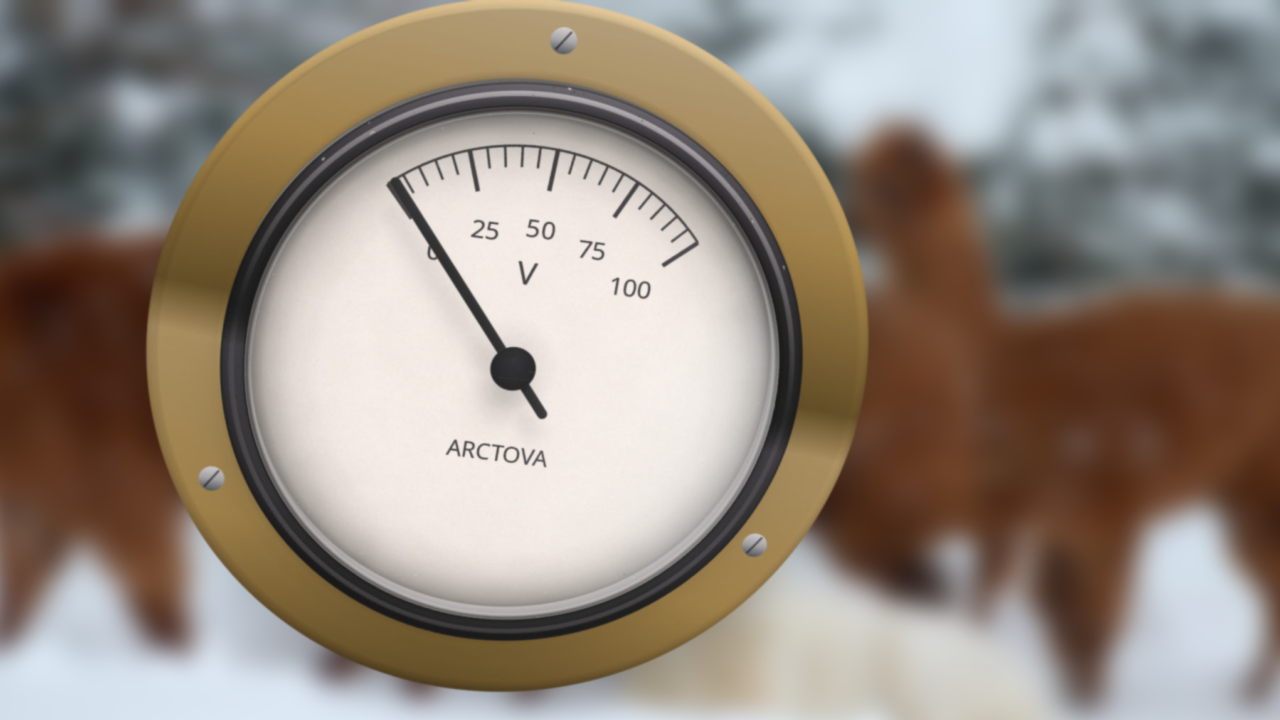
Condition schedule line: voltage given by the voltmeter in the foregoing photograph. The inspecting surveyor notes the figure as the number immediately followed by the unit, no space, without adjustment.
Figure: 2.5V
